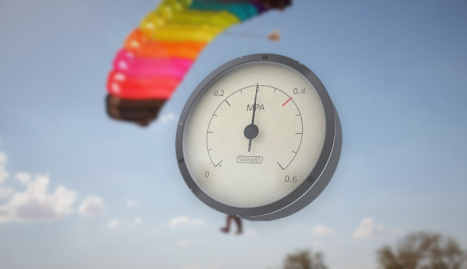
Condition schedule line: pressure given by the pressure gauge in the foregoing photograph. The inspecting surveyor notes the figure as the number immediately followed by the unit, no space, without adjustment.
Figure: 0.3MPa
